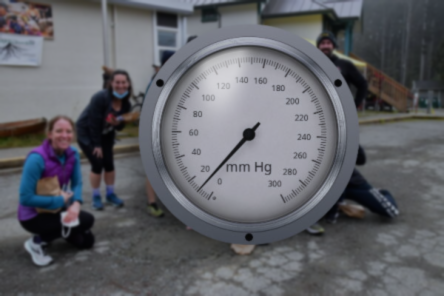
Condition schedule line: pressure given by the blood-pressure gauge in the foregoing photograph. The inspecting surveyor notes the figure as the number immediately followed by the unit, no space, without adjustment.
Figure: 10mmHg
